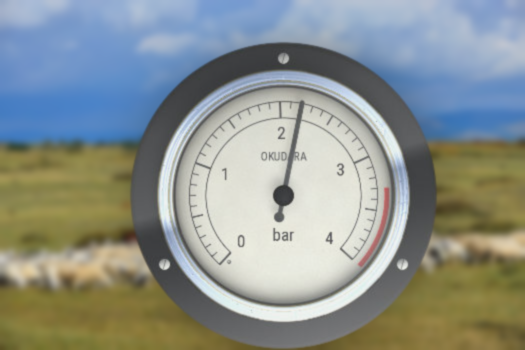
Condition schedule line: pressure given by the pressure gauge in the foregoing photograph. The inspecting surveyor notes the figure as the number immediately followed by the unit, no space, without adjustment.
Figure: 2.2bar
